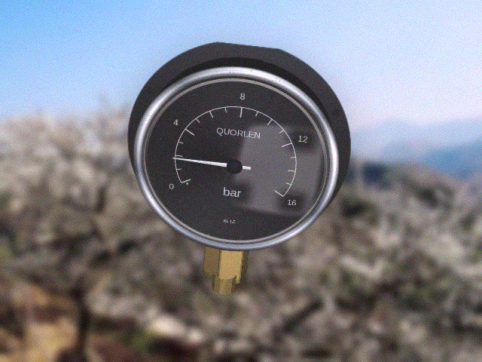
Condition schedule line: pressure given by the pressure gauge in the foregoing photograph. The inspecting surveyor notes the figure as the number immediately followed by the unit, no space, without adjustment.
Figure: 2bar
